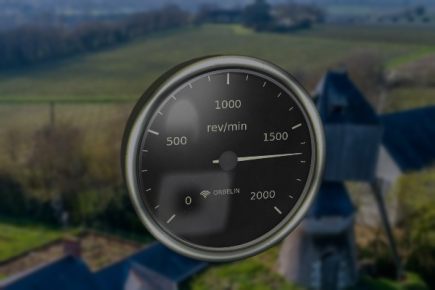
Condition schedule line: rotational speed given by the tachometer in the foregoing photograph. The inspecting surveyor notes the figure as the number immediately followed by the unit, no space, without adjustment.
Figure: 1650rpm
